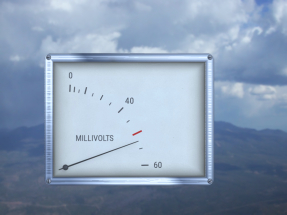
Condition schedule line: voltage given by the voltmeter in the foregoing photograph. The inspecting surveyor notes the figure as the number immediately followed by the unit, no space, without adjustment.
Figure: 52.5mV
